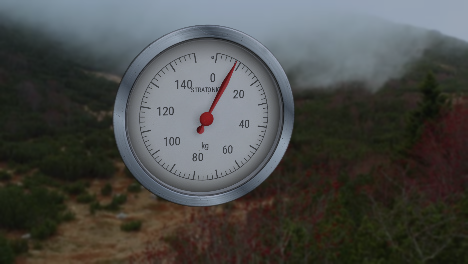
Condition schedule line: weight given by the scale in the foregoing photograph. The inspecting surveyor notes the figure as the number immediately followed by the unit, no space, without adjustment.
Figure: 8kg
